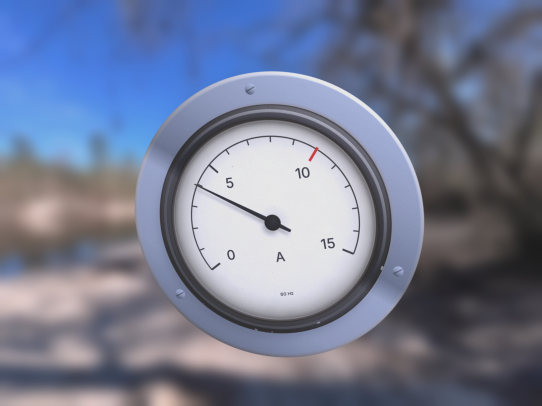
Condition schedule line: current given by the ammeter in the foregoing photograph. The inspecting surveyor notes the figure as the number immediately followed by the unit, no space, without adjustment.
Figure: 4A
